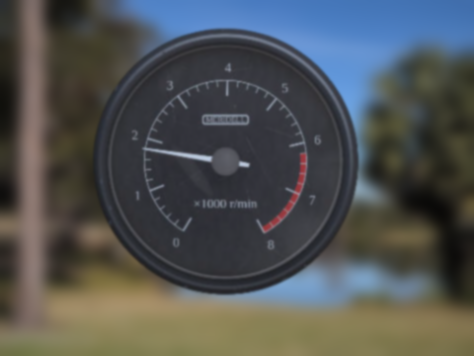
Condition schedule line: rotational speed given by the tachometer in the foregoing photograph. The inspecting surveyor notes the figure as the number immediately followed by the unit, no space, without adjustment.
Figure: 1800rpm
